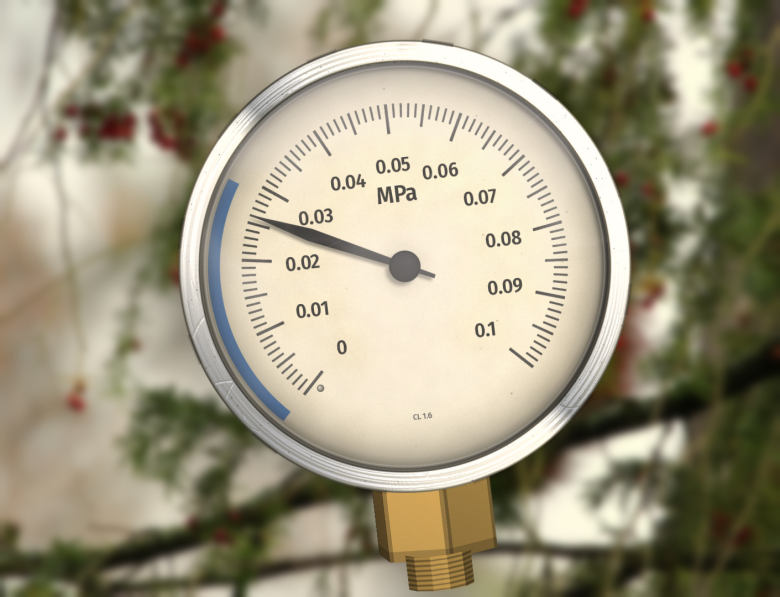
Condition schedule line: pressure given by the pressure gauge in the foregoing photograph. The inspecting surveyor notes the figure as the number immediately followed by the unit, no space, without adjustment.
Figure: 0.026MPa
